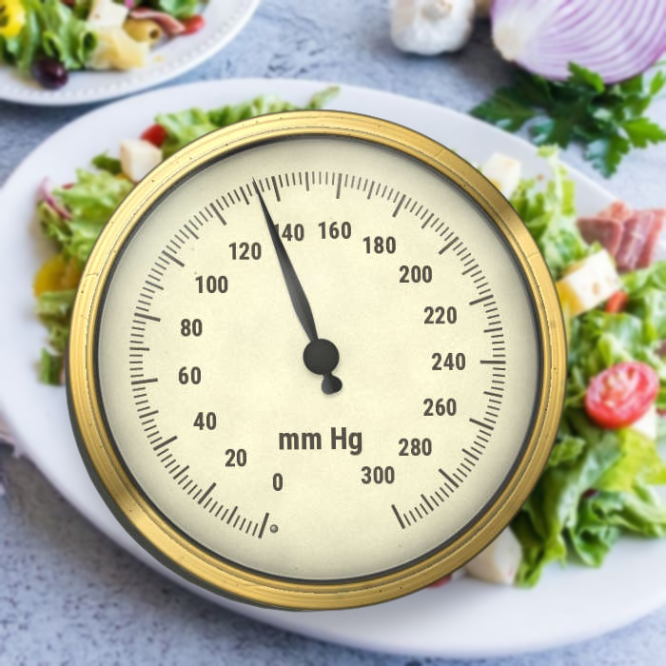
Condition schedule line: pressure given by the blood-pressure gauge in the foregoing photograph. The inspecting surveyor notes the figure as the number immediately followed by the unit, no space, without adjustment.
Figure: 134mmHg
